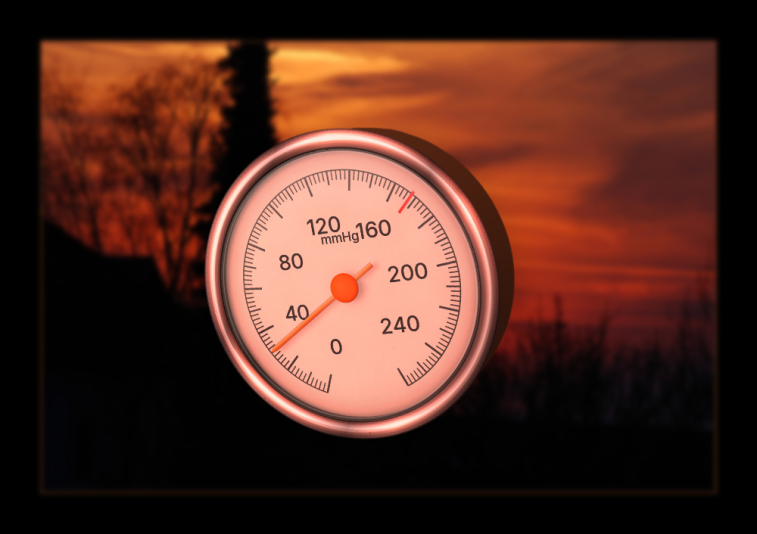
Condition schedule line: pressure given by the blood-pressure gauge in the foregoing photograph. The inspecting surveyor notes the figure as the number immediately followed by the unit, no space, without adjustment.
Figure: 30mmHg
